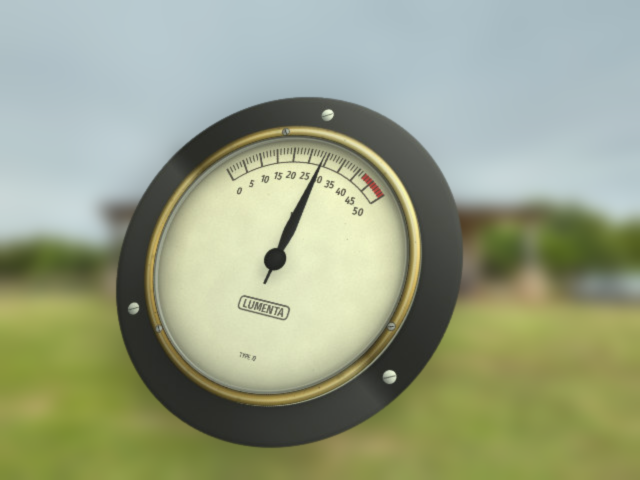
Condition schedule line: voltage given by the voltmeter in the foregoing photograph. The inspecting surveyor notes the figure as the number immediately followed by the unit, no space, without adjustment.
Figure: 30V
